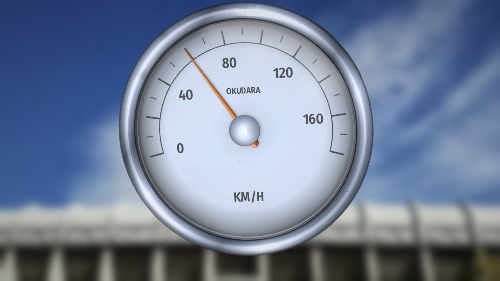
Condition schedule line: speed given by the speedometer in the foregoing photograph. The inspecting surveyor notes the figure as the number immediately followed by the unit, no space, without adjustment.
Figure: 60km/h
